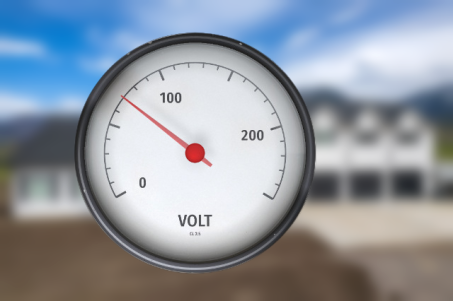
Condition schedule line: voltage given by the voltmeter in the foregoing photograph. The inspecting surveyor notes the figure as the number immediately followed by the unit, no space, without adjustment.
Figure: 70V
